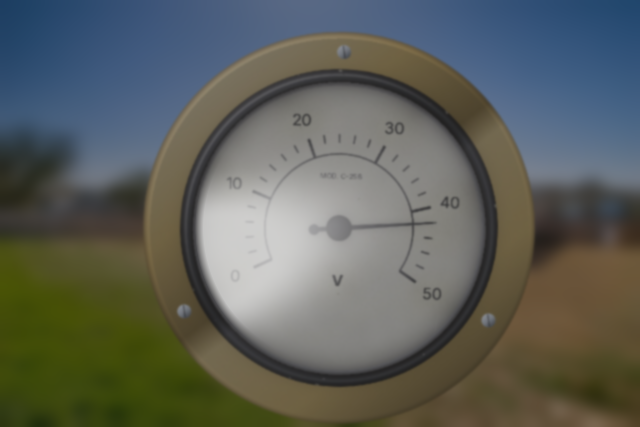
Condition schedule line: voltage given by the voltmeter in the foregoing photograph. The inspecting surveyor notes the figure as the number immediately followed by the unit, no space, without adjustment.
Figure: 42V
